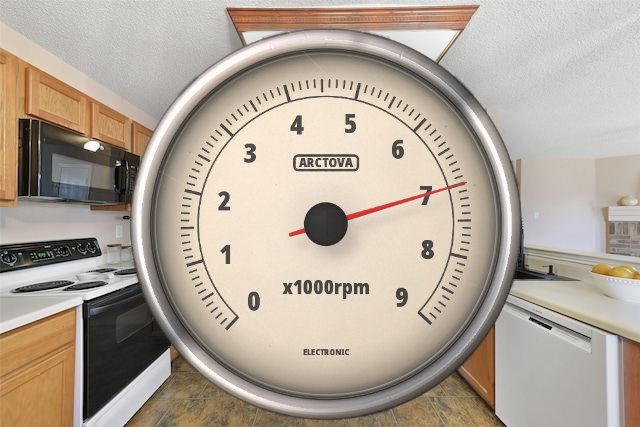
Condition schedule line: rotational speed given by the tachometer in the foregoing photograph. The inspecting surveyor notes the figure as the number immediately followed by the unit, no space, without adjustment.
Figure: 7000rpm
